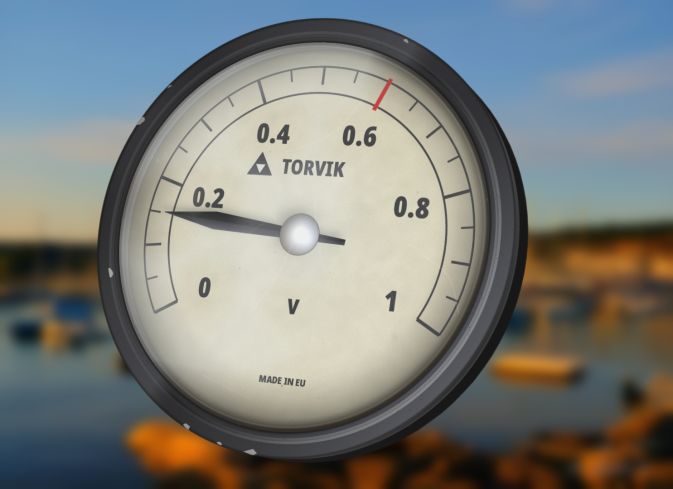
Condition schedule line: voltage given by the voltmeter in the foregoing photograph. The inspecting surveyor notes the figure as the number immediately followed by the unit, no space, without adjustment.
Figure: 0.15V
